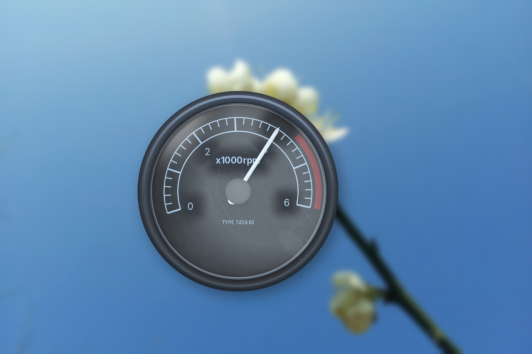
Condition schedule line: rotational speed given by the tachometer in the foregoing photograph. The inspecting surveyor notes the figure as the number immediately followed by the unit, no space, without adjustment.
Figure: 4000rpm
